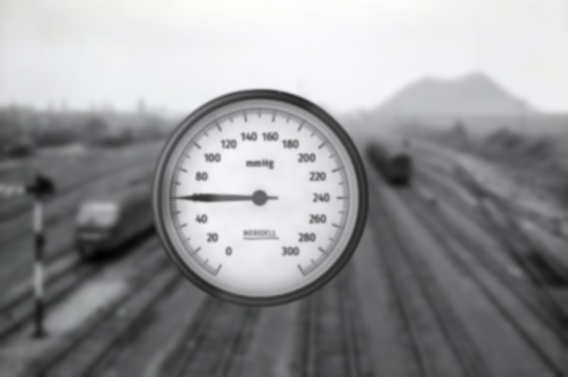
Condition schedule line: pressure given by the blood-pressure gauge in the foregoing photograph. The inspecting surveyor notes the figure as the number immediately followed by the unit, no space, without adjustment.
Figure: 60mmHg
